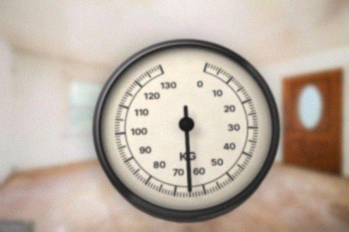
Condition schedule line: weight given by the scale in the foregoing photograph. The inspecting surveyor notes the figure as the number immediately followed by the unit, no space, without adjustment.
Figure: 65kg
